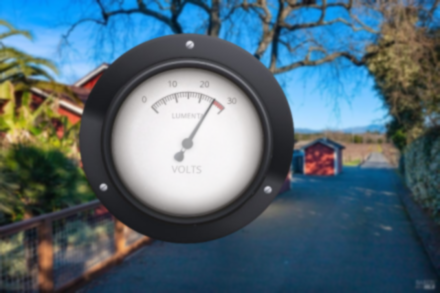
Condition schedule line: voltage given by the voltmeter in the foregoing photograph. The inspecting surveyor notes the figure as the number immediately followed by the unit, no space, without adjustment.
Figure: 25V
